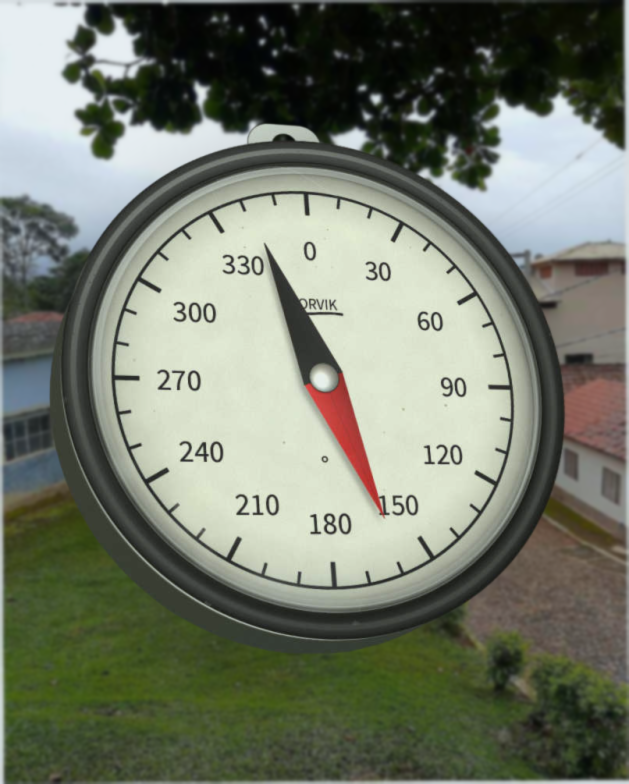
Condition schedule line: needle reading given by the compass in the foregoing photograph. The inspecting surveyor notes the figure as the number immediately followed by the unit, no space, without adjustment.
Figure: 160°
